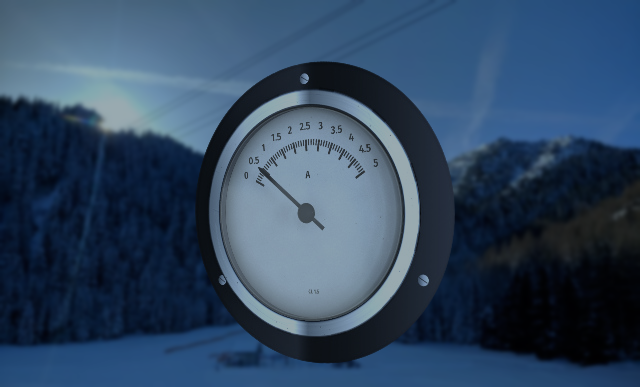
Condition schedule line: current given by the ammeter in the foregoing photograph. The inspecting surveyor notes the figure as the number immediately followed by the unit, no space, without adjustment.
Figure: 0.5A
